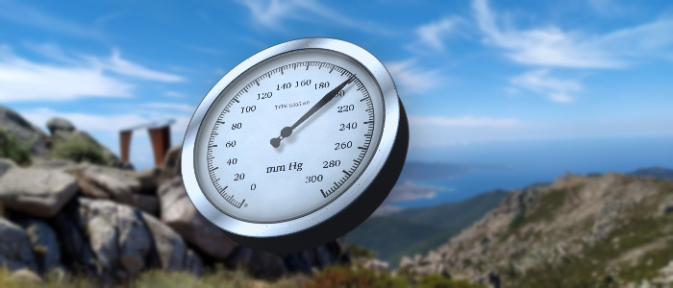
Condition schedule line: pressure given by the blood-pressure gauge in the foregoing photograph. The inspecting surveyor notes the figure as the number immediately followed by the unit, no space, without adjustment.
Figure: 200mmHg
